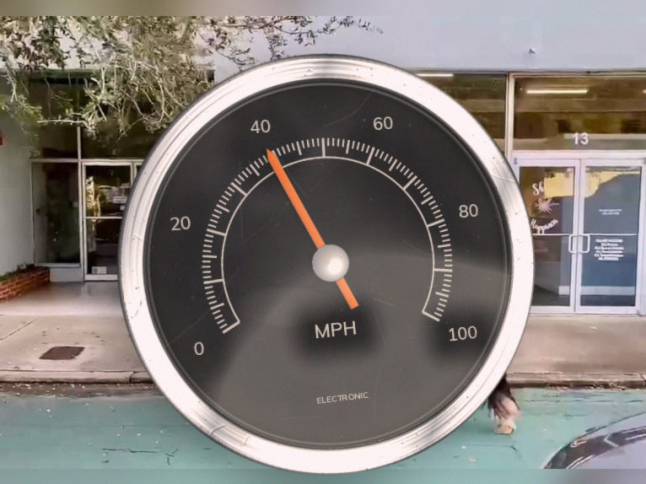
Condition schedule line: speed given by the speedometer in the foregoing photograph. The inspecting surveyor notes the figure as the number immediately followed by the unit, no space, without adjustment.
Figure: 39mph
